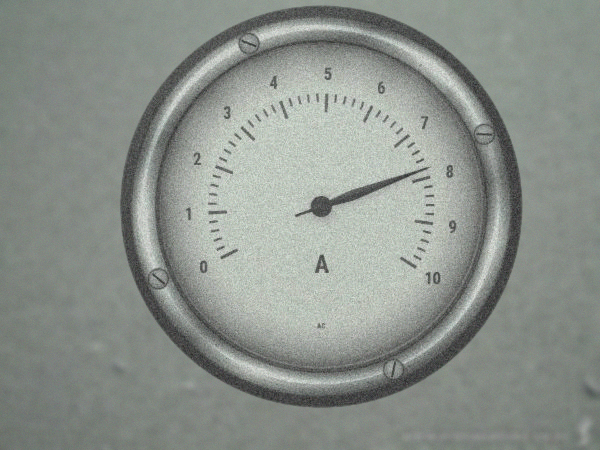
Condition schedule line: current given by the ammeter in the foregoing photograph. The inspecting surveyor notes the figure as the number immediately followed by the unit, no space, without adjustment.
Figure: 7.8A
